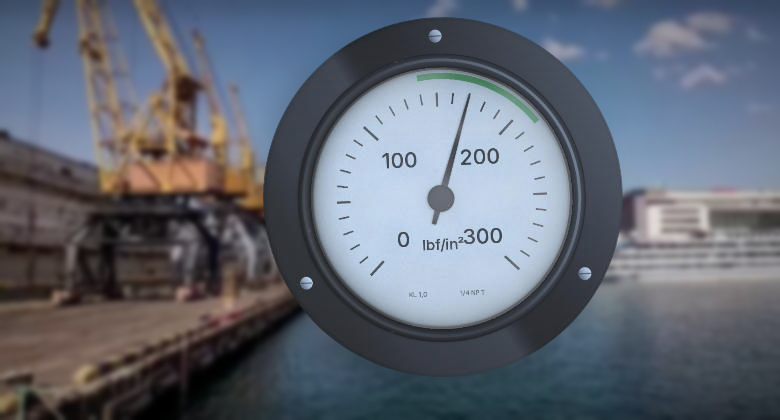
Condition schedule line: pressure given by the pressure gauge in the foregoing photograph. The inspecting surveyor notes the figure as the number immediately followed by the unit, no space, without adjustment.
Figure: 170psi
